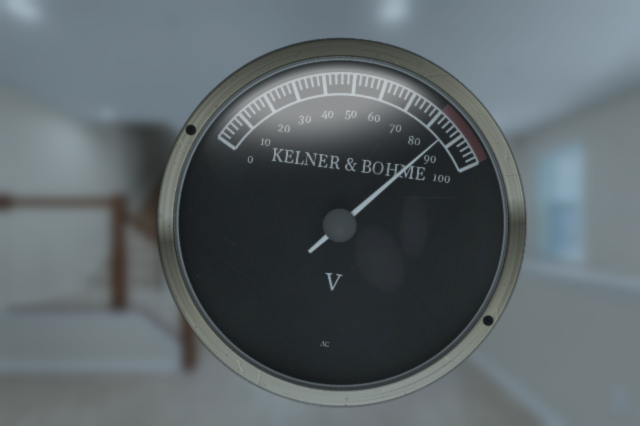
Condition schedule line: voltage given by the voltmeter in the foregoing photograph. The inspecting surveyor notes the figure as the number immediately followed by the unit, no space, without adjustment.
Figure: 86V
